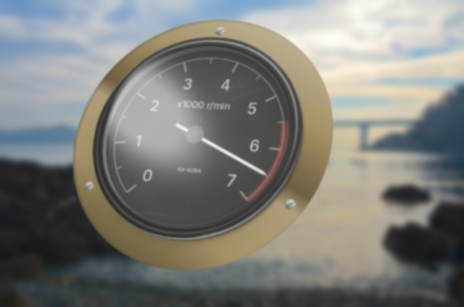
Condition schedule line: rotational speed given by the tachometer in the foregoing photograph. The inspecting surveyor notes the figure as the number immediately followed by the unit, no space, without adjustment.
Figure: 6500rpm
